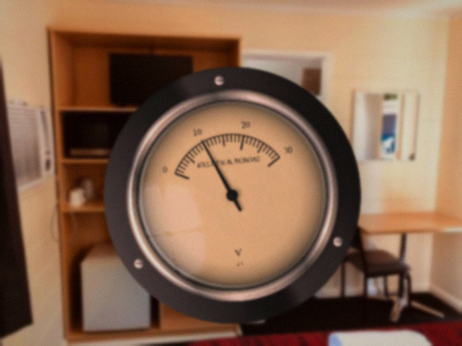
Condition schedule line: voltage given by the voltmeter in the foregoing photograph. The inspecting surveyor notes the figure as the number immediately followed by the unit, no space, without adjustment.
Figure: 10V
